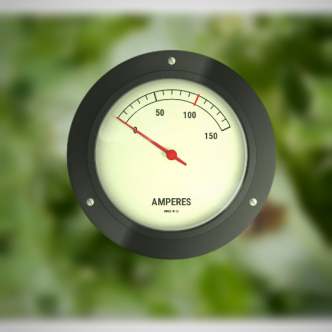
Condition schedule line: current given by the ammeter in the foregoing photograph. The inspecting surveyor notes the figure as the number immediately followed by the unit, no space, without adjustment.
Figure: 0A
